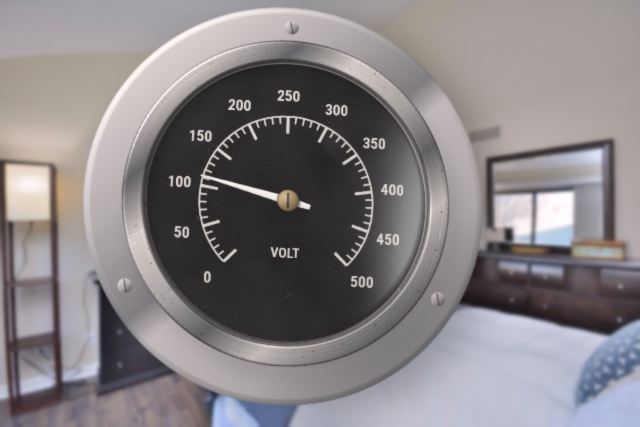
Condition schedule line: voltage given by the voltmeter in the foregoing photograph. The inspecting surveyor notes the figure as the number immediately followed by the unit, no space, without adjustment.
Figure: 110V
